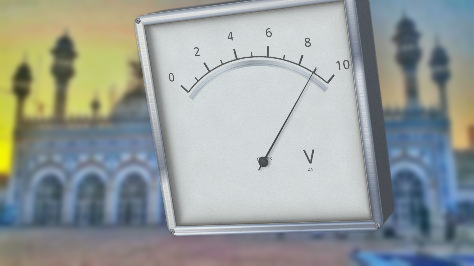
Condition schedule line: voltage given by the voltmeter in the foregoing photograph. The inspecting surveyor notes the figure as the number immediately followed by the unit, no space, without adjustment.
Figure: 9V
